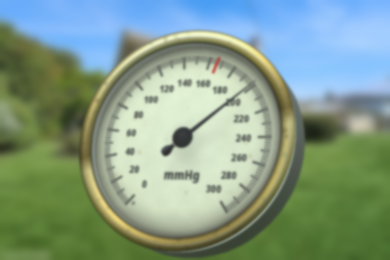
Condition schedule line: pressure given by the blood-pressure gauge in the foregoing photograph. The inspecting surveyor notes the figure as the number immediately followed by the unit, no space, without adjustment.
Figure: 200mmHg
